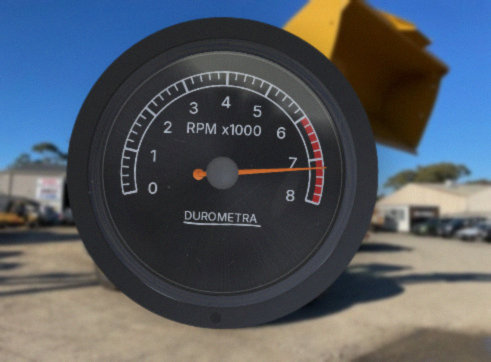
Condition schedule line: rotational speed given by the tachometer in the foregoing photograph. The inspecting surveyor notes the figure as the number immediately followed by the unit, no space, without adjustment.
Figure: 7200rpm
